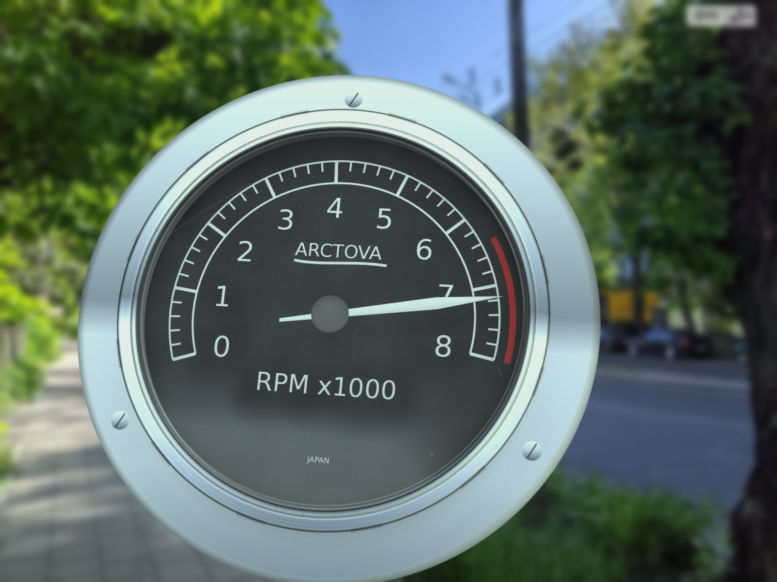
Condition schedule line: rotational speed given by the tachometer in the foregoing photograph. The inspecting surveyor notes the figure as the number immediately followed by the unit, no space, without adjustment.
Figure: 7200rpm
